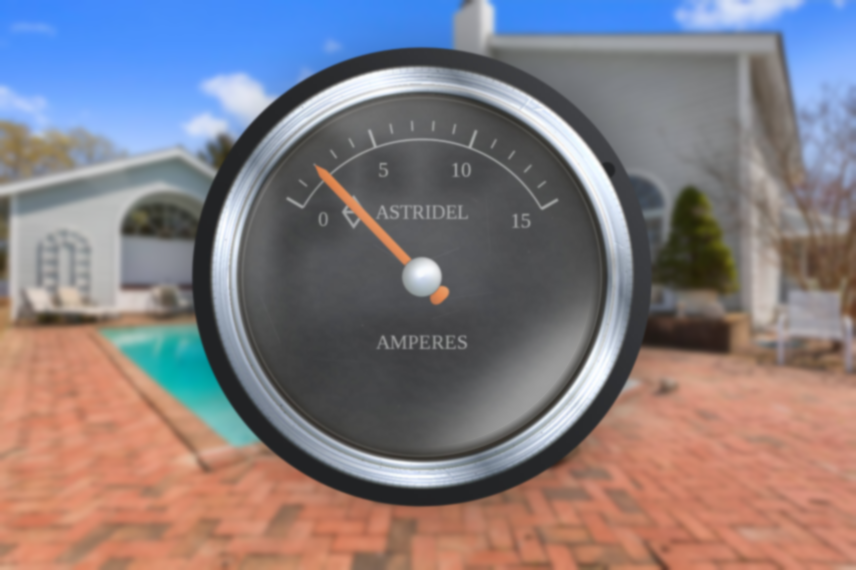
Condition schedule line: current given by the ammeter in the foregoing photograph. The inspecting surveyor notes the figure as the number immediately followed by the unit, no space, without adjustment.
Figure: 2A
